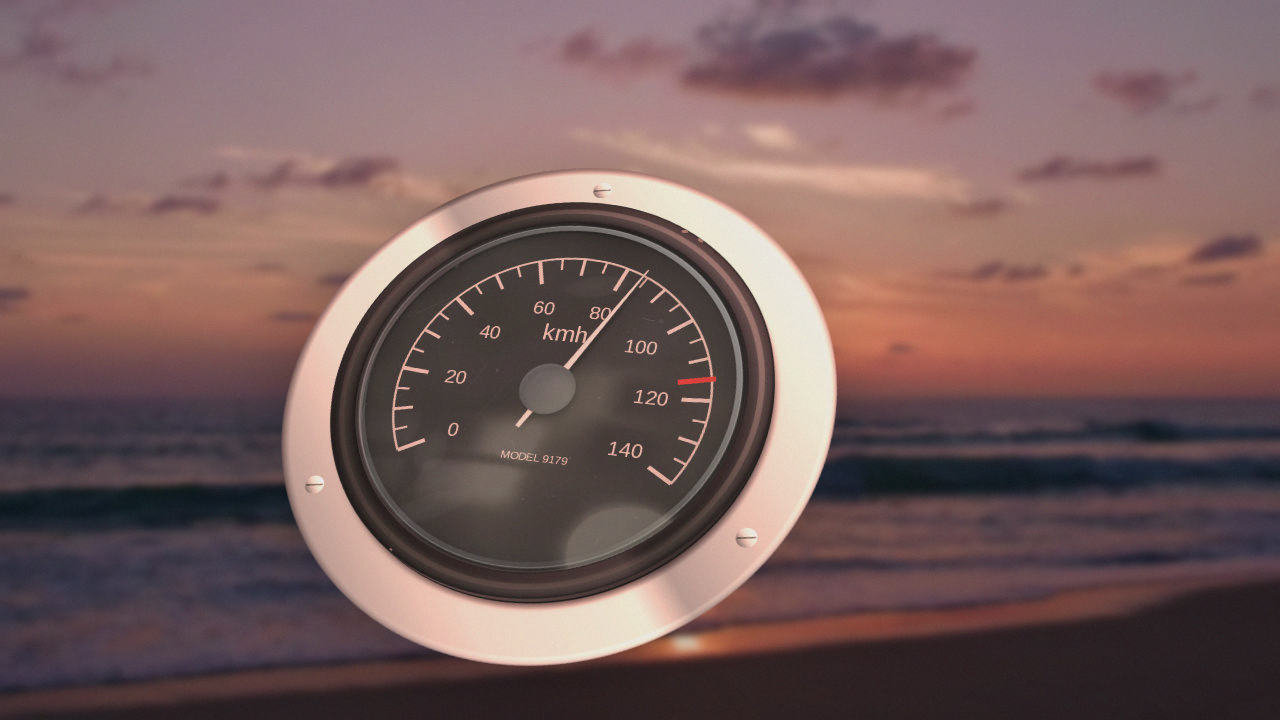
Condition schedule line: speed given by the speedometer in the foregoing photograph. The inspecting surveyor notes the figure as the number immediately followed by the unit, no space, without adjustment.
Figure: 85km/h
